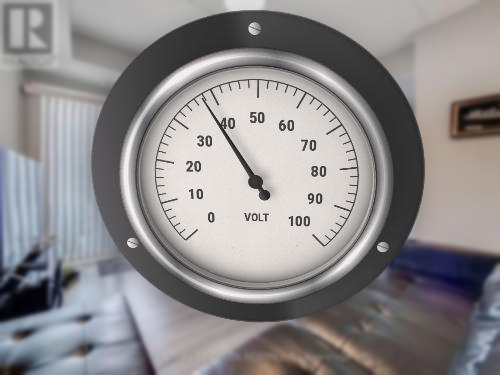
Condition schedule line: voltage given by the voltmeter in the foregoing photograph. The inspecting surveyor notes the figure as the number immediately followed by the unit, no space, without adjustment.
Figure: 38V
